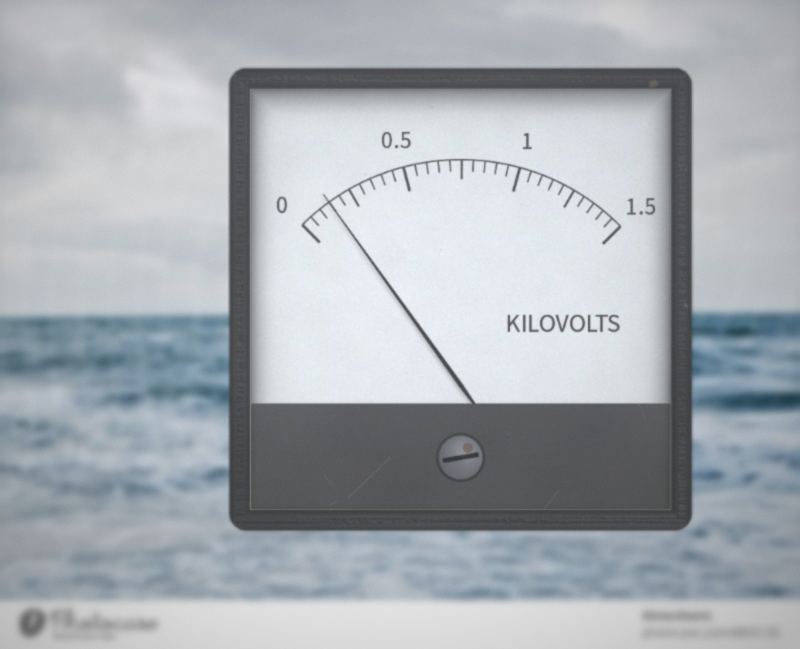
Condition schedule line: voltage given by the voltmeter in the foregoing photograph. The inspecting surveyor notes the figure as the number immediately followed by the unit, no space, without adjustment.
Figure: 0.15kV
